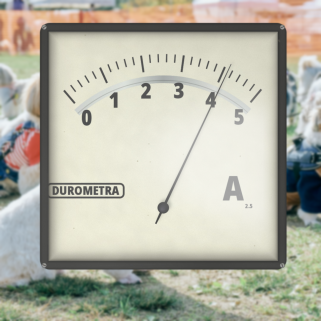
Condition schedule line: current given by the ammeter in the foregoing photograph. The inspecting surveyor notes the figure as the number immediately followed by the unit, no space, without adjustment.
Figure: 4.1A
